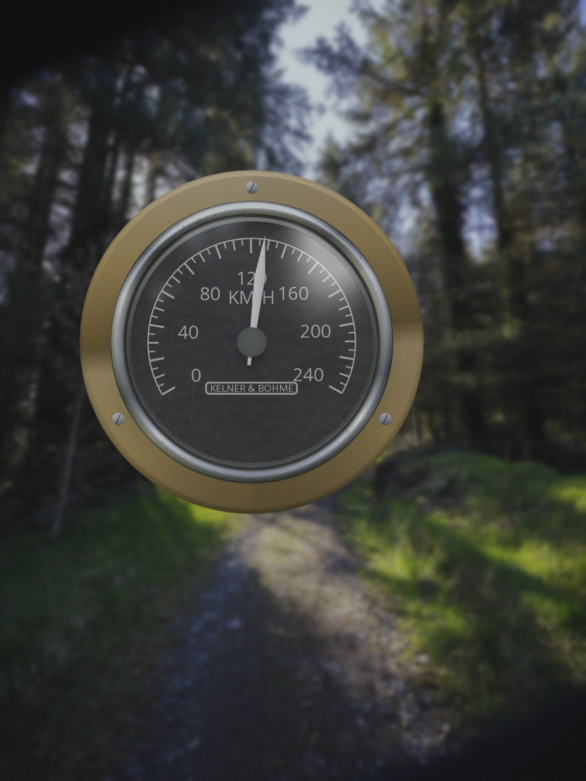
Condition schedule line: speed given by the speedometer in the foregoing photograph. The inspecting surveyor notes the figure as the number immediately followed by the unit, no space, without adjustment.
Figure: 127.5km/h
